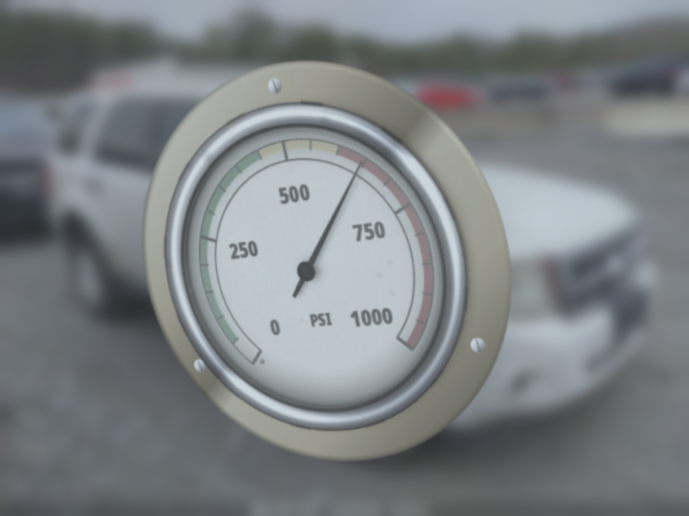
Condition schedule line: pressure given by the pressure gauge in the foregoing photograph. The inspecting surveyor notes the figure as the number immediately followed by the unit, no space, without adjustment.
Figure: 650psi
